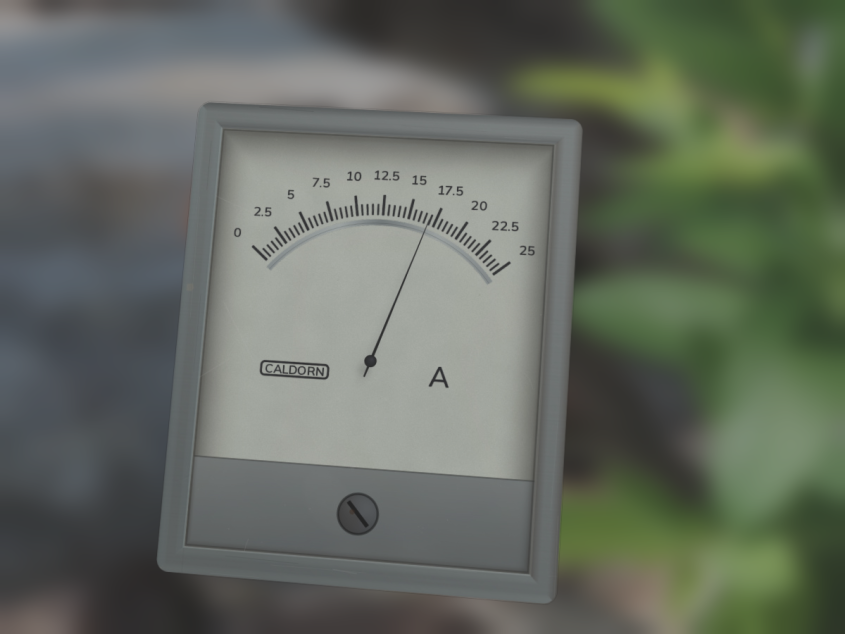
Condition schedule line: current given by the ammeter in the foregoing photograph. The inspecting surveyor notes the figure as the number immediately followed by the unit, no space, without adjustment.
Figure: 17A
